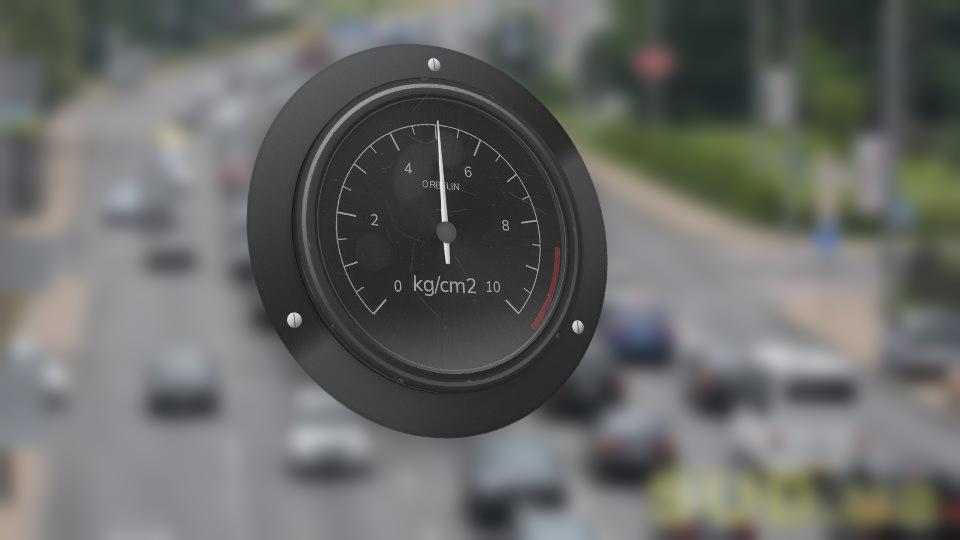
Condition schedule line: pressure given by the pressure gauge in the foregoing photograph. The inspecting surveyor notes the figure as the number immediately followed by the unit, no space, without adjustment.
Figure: 5kg/cm²
